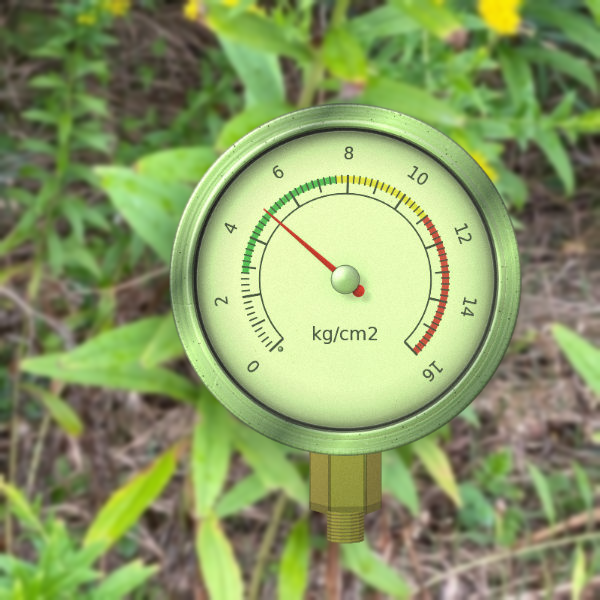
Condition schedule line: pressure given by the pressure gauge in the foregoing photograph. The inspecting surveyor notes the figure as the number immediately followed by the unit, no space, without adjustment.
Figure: 5kg/cm²
